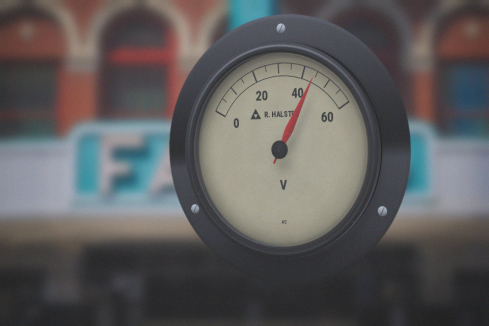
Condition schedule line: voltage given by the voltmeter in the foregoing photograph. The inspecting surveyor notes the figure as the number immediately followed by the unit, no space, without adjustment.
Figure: 45V
